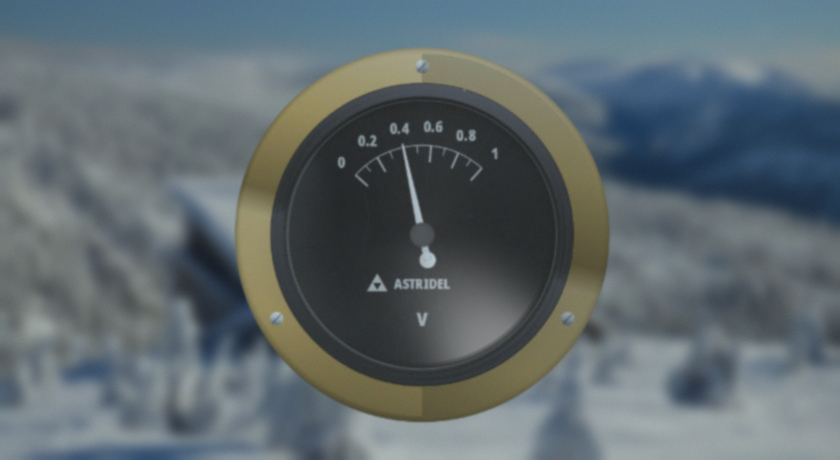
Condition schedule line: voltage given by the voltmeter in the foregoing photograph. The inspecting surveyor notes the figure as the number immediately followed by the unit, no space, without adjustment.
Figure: 0.4V
